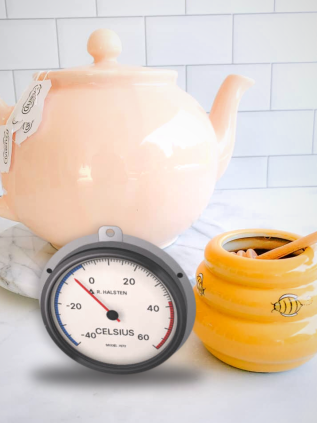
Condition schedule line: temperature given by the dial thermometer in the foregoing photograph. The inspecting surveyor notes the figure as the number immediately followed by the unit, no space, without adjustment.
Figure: -5°C
